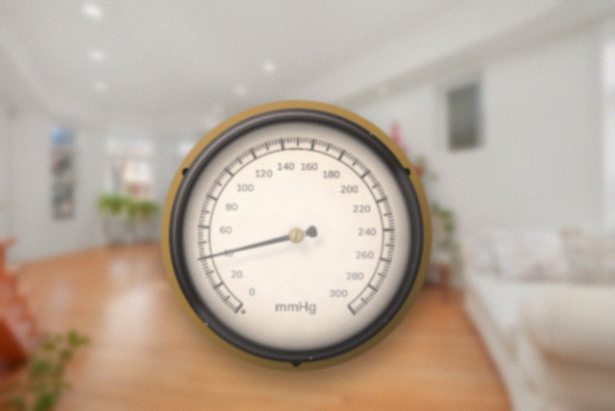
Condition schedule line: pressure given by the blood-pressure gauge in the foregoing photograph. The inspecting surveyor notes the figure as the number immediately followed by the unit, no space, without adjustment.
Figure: 40mmHg
